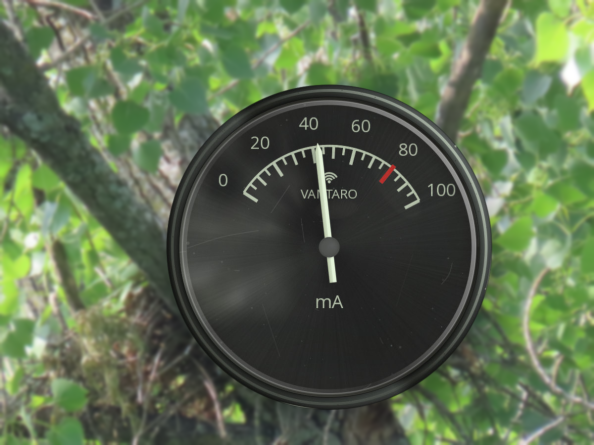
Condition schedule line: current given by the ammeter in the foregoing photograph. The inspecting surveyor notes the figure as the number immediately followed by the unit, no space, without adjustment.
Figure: 42.5mA
